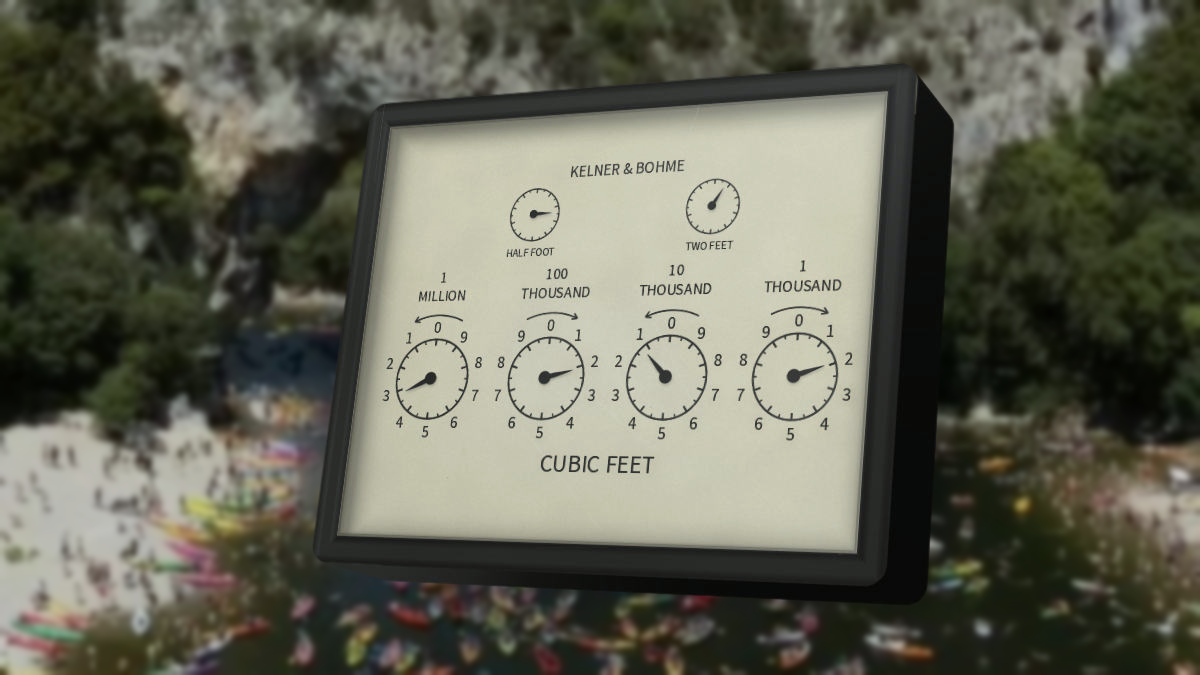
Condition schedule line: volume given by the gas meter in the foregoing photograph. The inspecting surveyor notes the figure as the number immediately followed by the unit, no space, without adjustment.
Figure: 321200ft³
